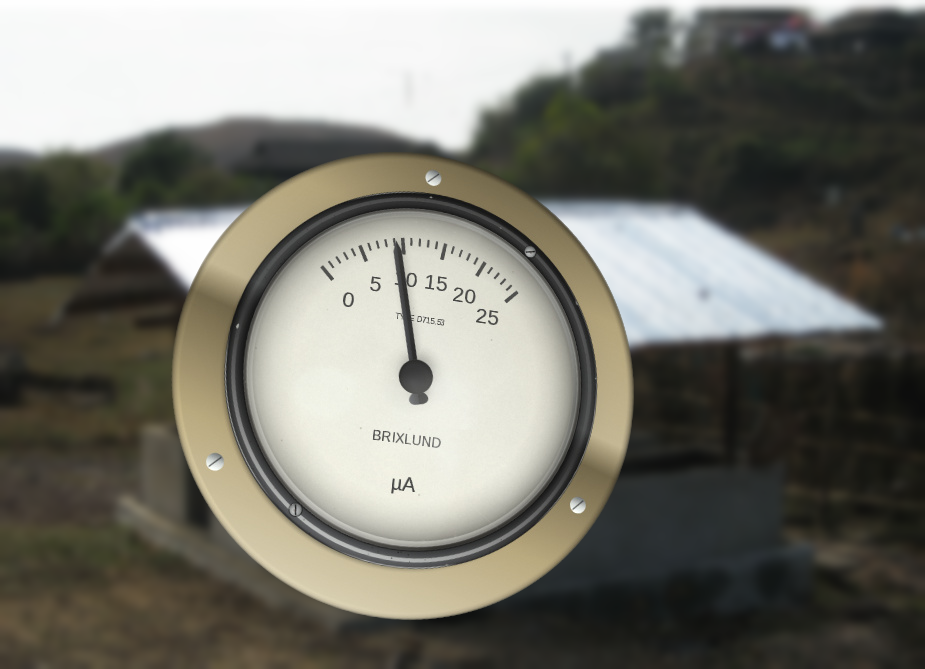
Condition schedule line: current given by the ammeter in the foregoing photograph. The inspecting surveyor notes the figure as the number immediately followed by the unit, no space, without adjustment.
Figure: 9µA
